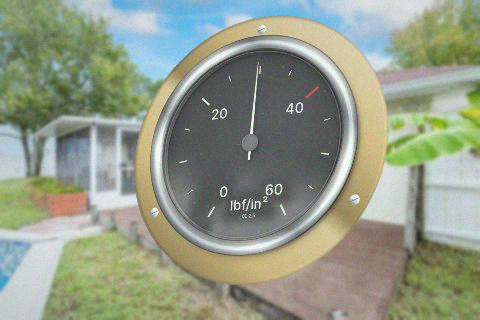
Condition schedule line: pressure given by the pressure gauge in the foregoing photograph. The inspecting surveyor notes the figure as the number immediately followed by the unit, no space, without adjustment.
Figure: 30psi
